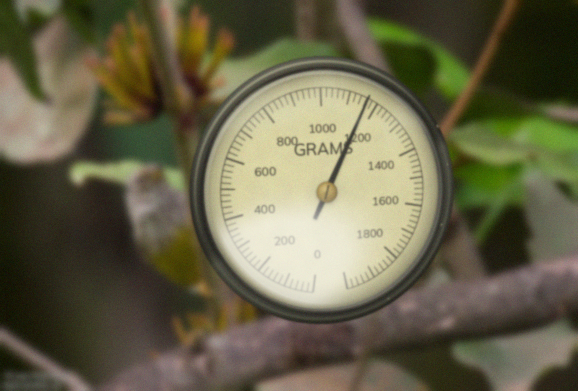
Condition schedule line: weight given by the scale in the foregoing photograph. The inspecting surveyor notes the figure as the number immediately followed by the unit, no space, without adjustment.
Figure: 1160g
